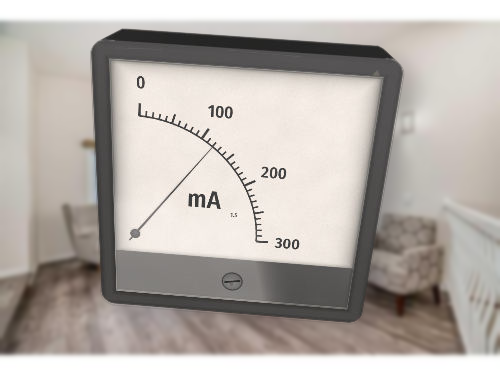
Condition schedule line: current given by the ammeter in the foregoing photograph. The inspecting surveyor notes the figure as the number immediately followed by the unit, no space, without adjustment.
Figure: 120mA
